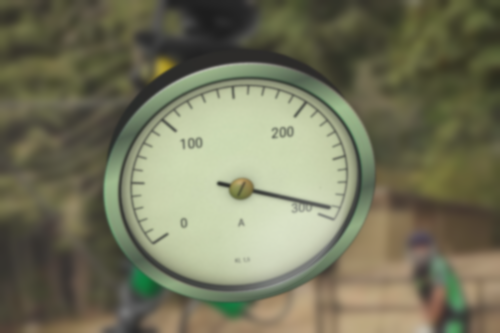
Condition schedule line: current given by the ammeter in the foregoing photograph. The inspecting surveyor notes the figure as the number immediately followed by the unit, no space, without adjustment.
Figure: 290A
